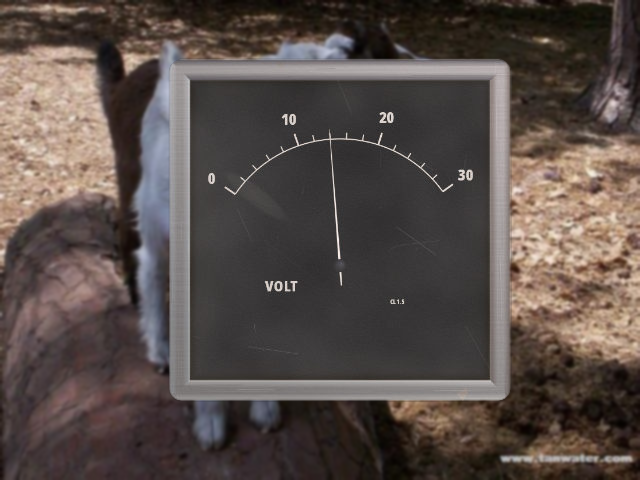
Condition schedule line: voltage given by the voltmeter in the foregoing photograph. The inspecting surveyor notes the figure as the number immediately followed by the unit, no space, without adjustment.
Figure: 14V
